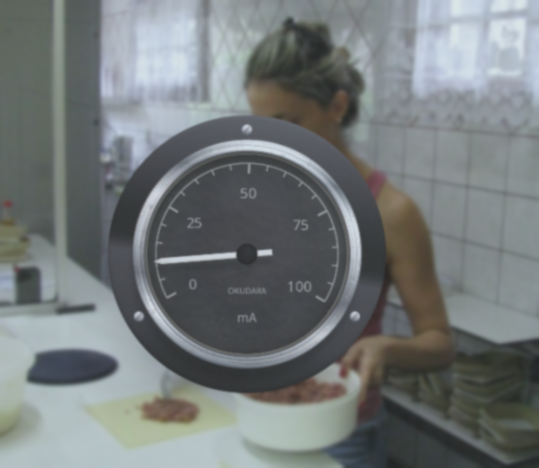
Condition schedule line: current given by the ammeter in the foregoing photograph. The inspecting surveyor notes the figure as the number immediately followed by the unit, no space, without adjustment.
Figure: 10mA
